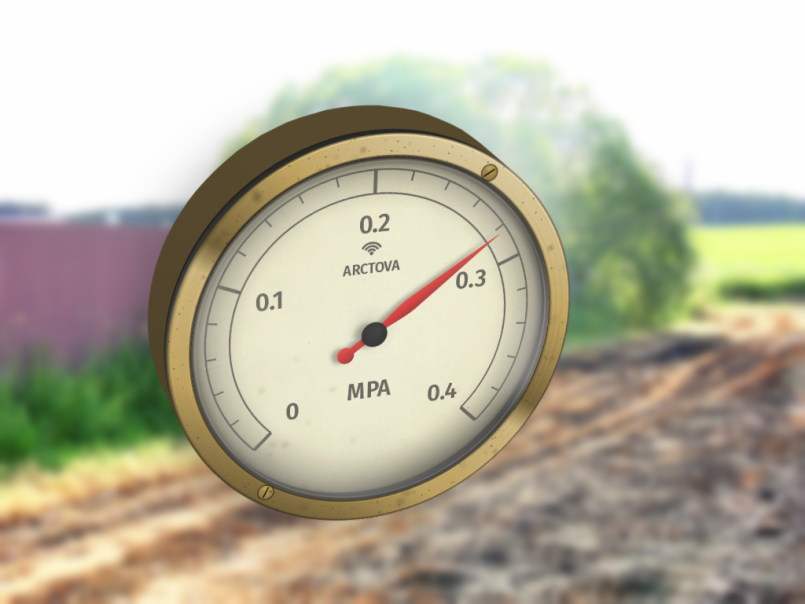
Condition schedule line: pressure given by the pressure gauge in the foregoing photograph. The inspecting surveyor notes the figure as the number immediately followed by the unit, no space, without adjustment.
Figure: 0.28MPa
